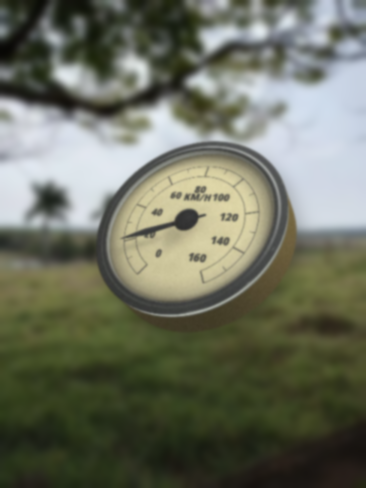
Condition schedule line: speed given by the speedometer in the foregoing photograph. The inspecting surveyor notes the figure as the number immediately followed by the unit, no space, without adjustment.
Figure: 20km/h
